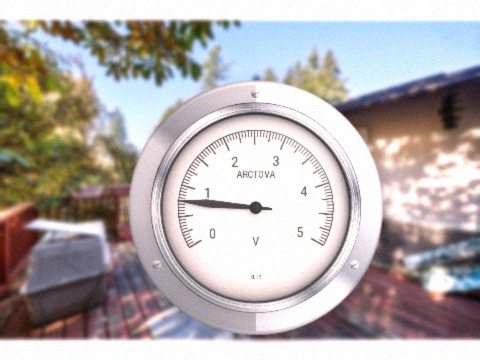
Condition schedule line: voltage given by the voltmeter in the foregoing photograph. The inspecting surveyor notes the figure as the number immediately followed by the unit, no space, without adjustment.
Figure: 0.75V
